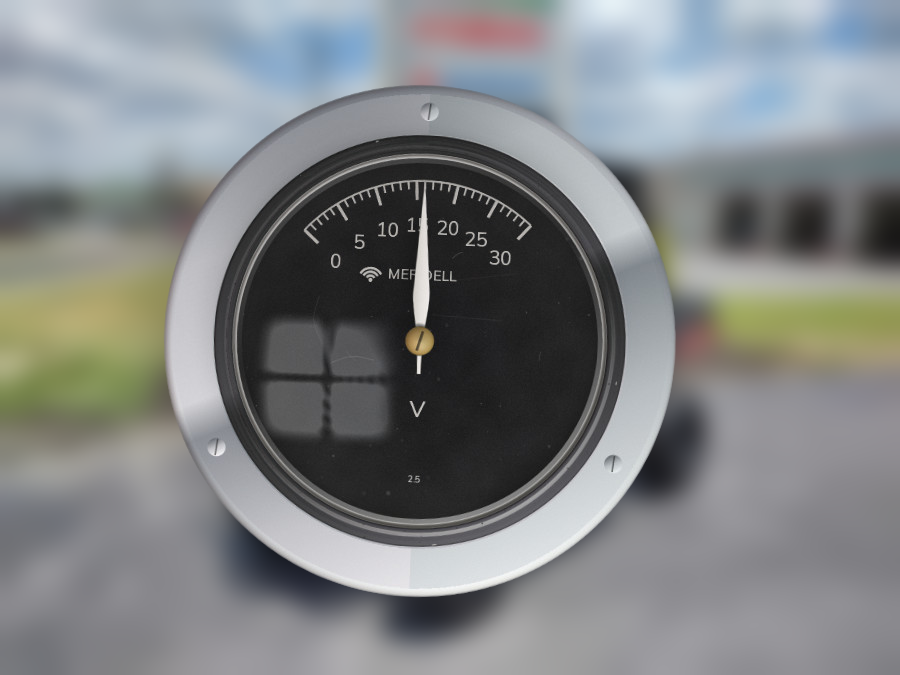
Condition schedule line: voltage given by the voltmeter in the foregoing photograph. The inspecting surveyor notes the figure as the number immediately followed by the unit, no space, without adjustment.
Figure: 16V
